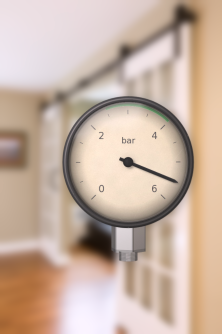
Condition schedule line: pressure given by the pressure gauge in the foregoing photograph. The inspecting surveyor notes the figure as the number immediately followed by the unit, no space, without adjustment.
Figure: 5.5bar
